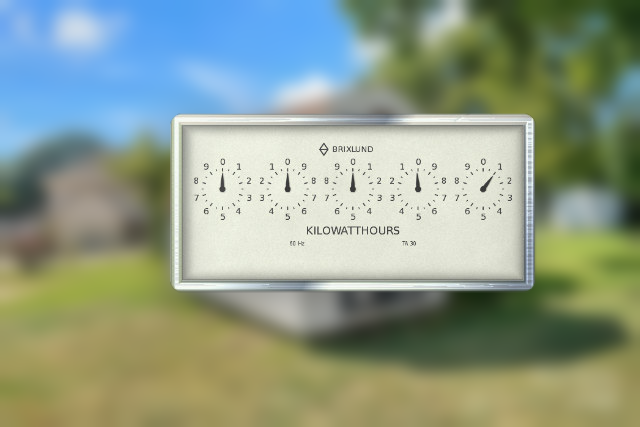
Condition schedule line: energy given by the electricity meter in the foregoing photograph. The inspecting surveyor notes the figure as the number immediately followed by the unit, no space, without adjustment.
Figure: 1kWh
